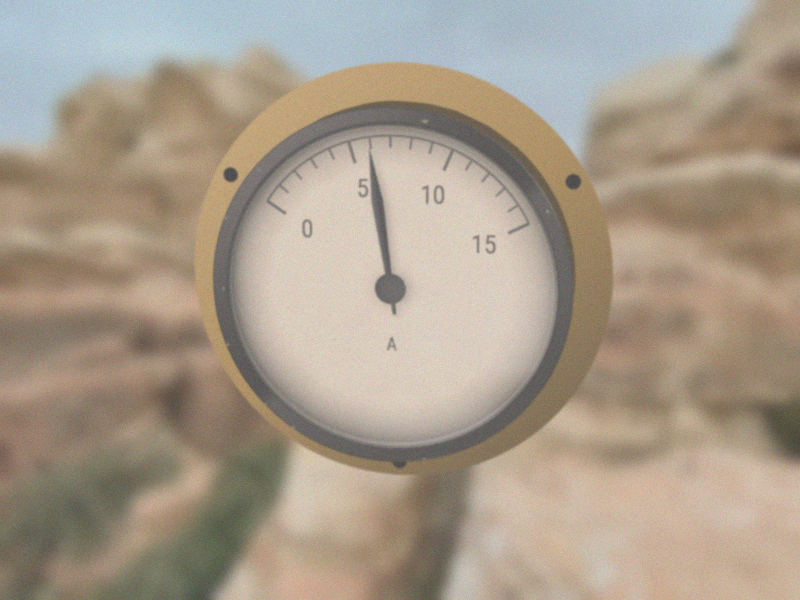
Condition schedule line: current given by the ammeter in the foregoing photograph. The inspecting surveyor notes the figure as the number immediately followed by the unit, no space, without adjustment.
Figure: 6A
